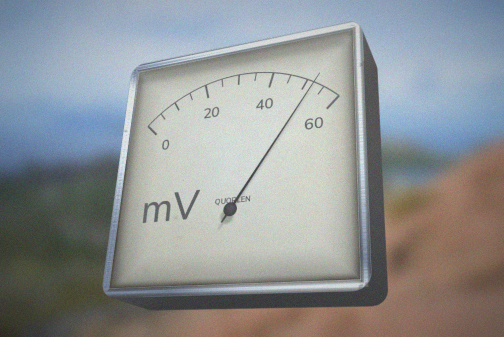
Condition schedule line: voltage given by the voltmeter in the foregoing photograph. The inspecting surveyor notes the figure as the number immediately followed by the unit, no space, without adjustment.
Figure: 52.5mV
